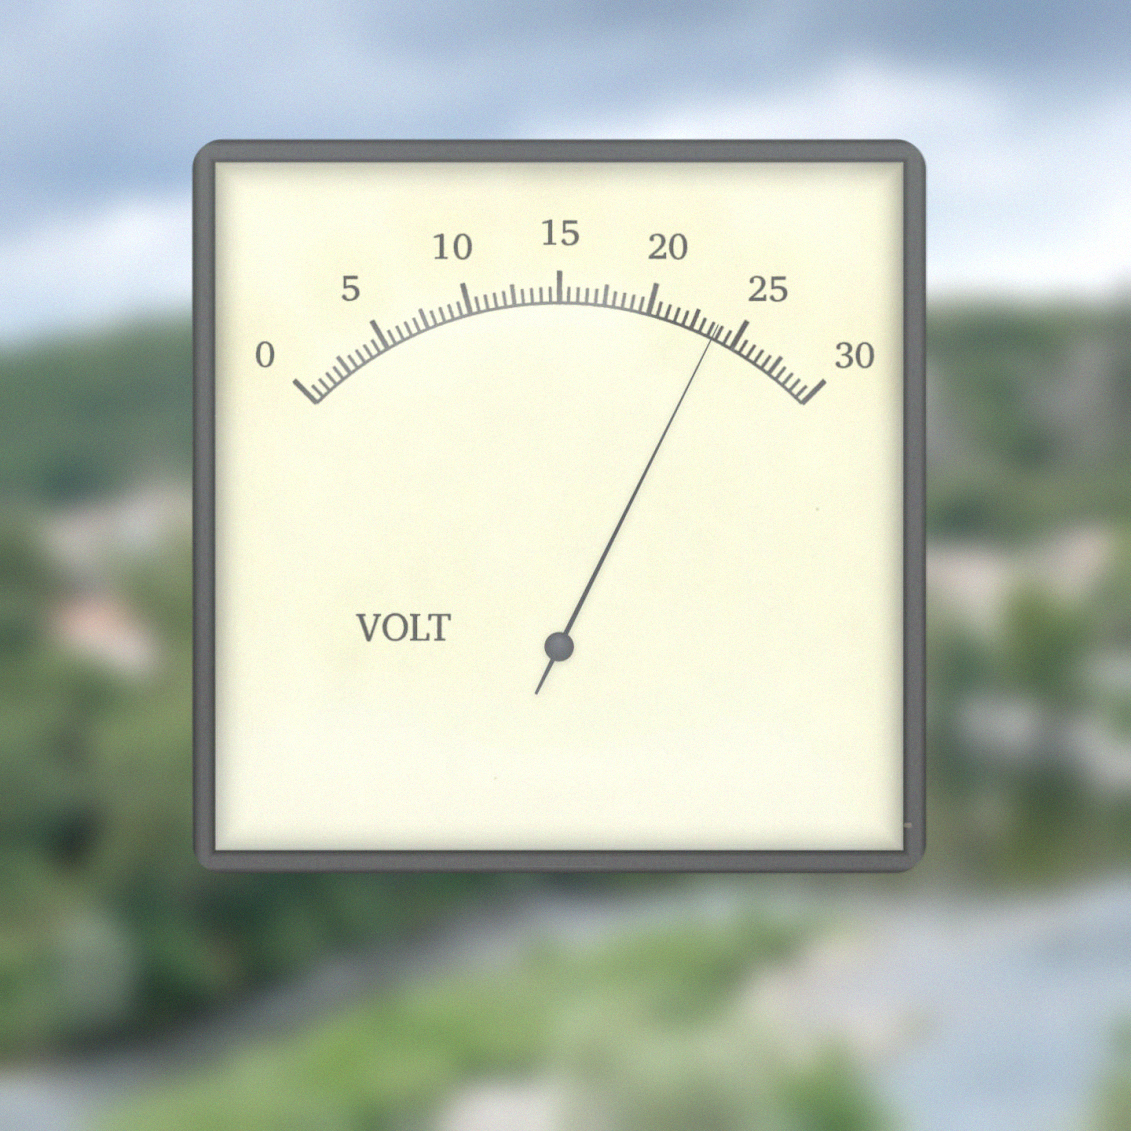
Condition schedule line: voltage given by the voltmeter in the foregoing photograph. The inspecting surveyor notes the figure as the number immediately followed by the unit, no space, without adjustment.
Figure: 23.75V
